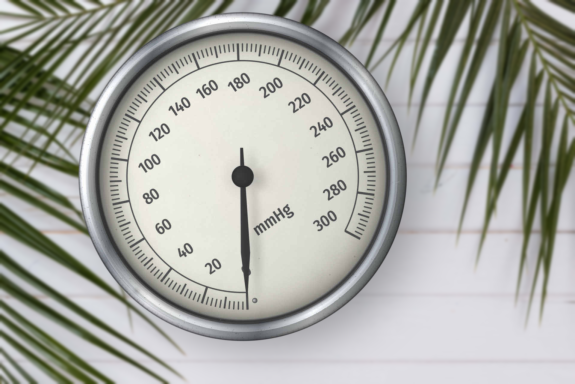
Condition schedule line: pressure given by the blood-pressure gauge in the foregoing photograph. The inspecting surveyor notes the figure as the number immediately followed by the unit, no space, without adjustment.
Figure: 0mmHg
